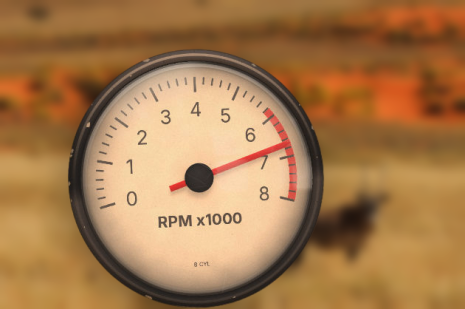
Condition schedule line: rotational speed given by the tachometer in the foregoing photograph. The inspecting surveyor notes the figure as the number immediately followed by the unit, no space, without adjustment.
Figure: 6700rpm
